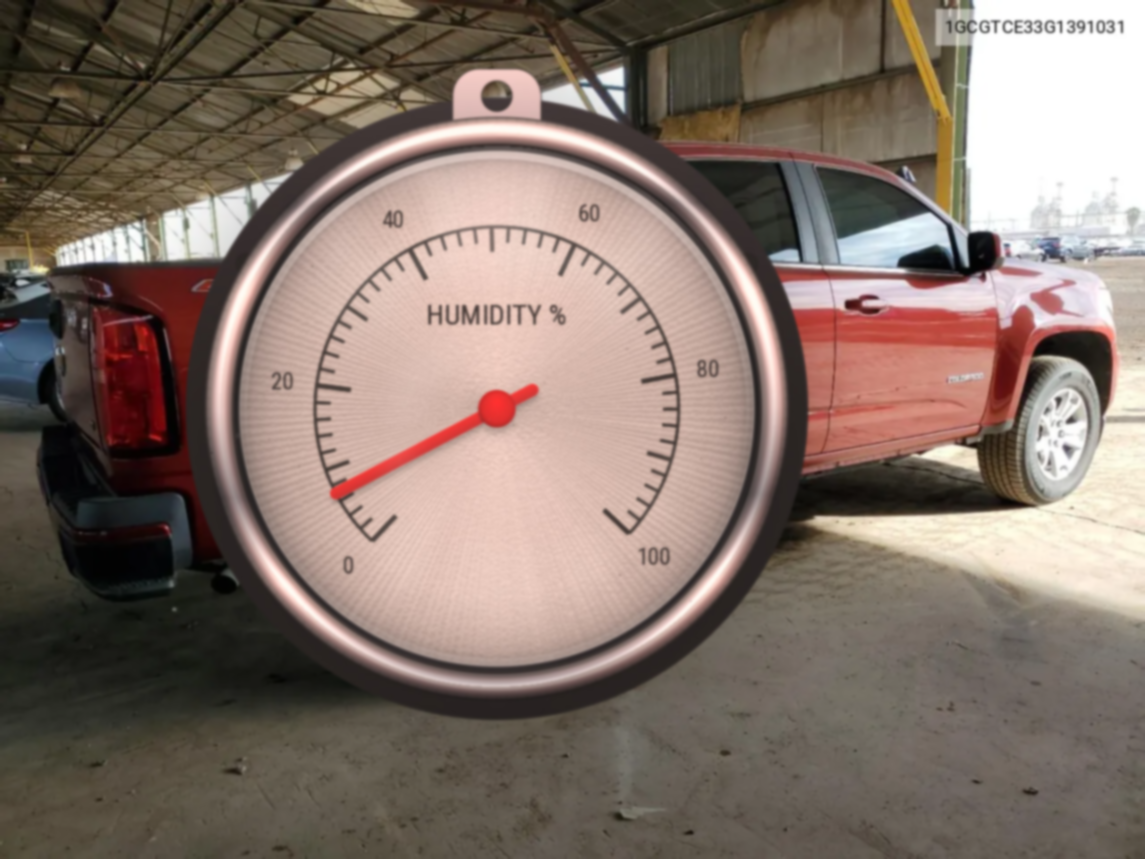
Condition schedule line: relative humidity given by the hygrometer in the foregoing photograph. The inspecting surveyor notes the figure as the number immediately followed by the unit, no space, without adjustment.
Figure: 7%
